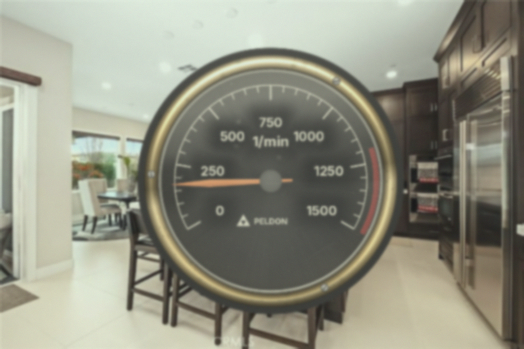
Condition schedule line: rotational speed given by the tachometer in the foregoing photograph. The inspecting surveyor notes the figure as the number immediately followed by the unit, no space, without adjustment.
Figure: 175rpm
